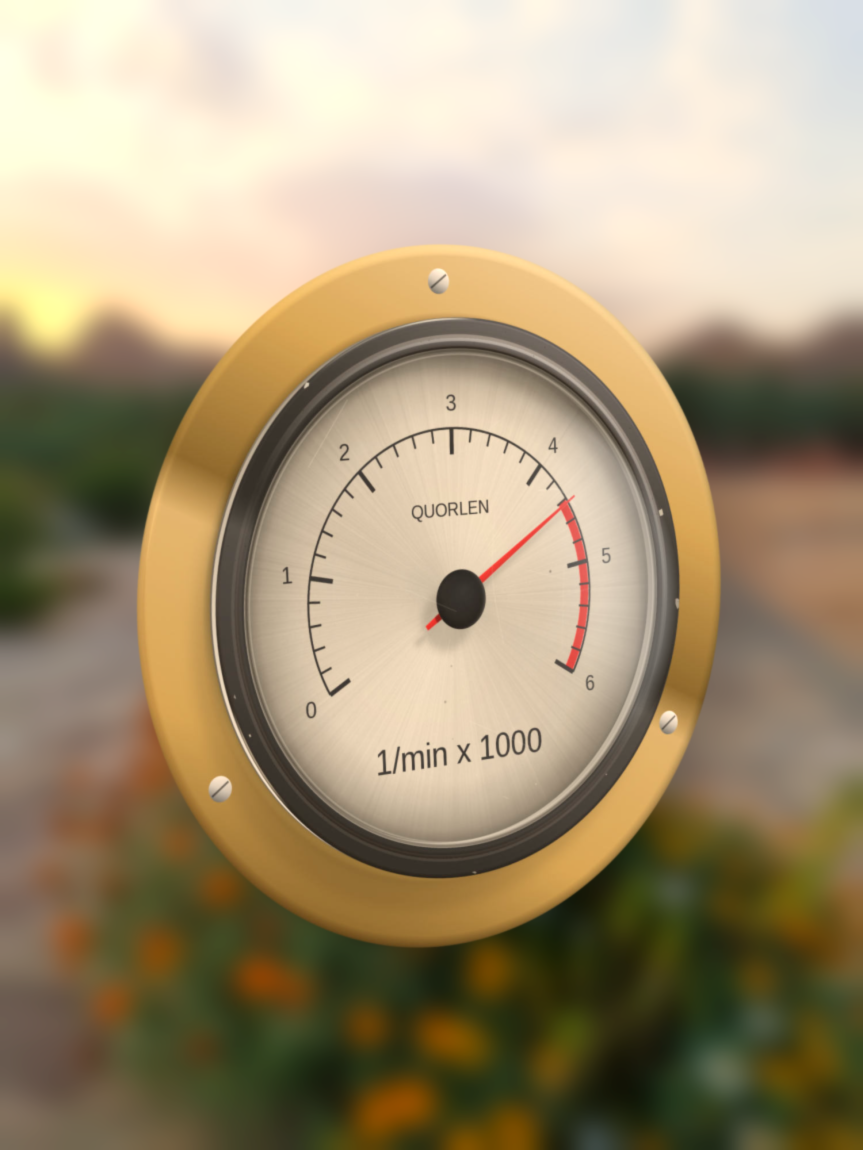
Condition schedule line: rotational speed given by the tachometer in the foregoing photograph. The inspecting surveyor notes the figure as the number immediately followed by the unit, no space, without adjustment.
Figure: 4400rpm
